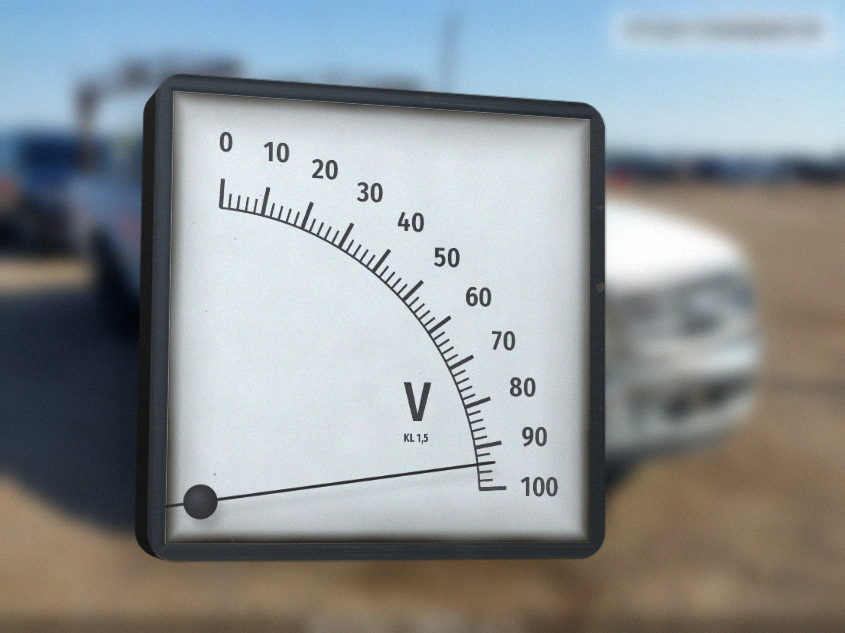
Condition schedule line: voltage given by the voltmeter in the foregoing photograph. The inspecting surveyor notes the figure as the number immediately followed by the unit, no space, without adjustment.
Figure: 94V
